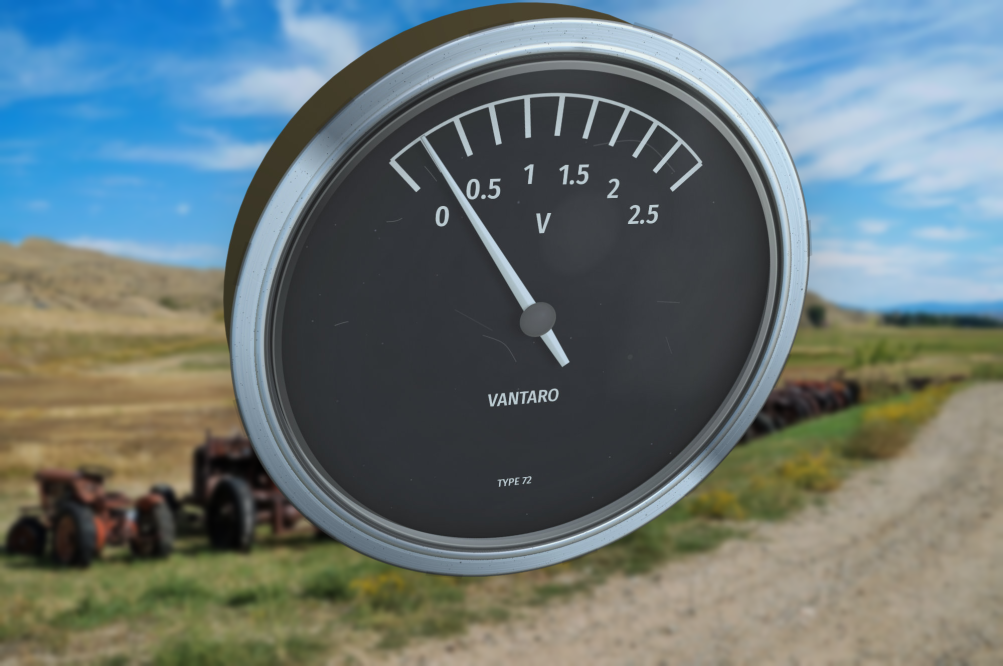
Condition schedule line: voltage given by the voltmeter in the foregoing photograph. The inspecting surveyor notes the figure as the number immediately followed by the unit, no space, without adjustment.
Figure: 0.25V
